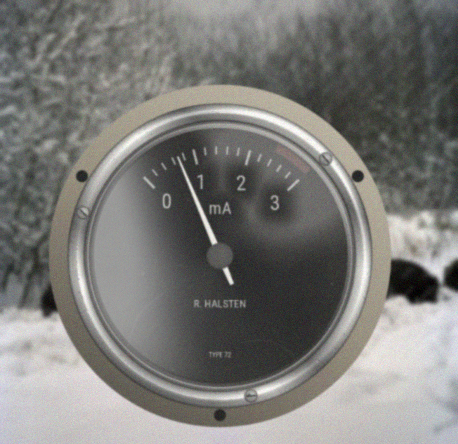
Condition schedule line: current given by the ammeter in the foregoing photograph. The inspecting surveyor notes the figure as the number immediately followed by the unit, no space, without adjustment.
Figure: 0.7mA
